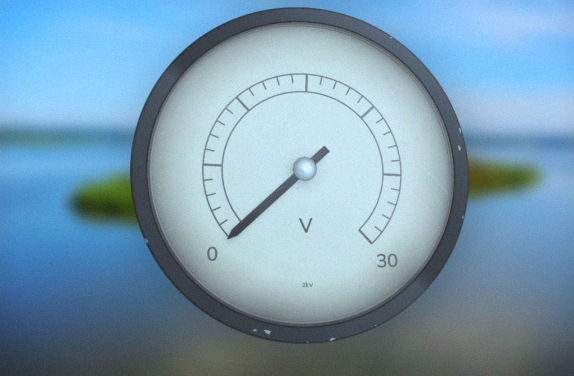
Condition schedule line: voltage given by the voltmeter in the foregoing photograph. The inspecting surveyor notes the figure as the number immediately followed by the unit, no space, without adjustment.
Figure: 0V
